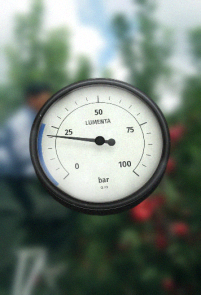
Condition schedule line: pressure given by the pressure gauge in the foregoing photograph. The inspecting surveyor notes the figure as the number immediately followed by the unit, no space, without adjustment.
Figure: 20bar
